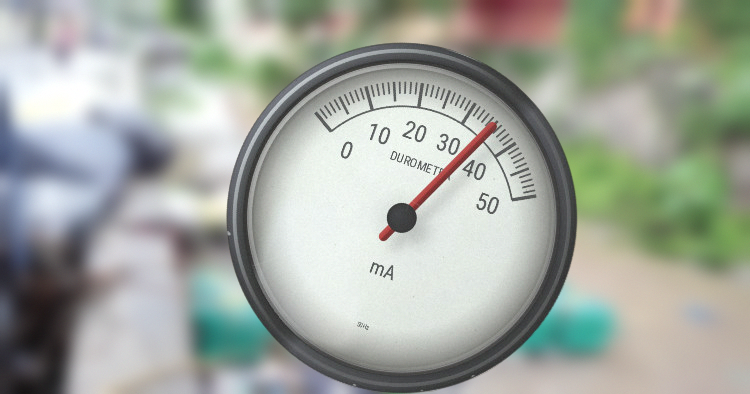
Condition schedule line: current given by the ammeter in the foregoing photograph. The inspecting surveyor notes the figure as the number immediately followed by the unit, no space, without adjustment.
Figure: 35mA
